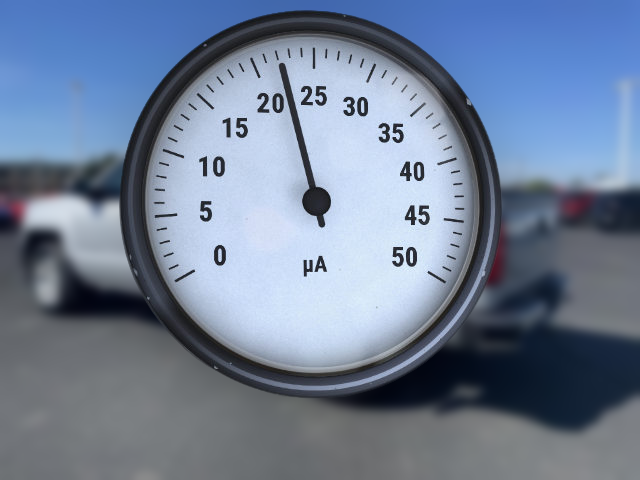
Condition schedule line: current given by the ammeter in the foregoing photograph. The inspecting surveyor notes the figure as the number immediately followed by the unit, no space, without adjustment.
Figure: 22µA
